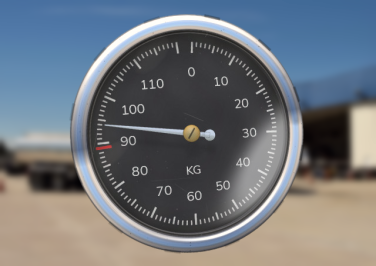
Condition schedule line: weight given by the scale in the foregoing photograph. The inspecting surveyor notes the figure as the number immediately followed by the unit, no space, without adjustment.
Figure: 94kg
